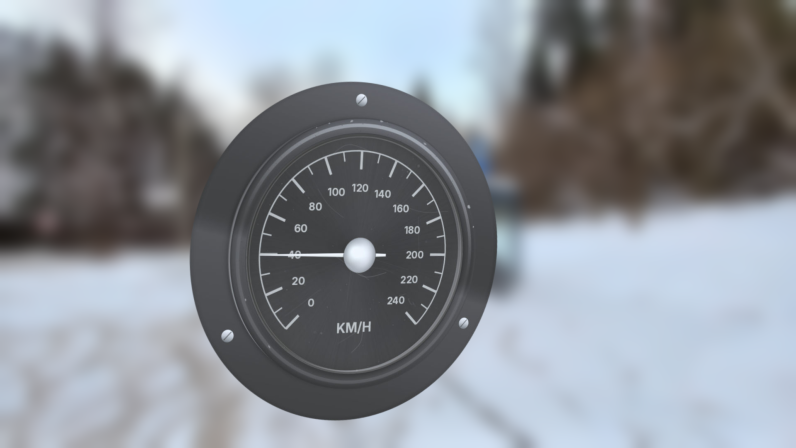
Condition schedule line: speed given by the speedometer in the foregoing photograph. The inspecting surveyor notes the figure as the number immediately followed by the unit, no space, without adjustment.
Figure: 40km/h
